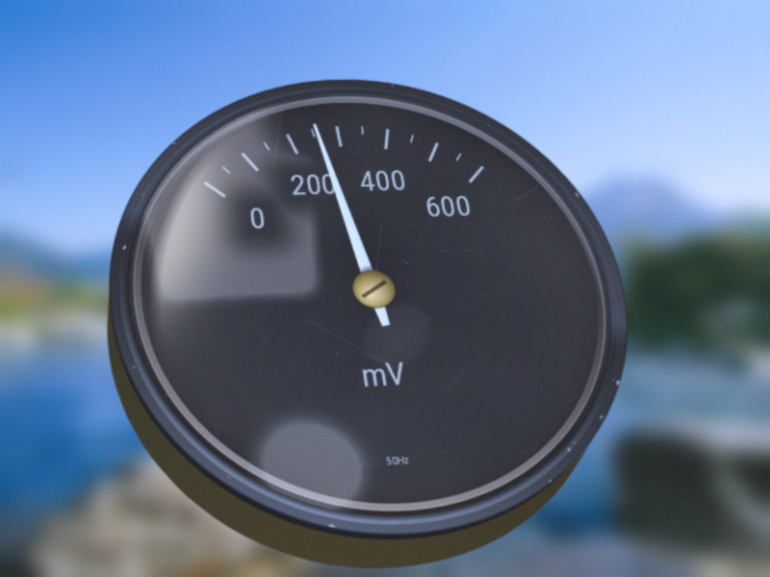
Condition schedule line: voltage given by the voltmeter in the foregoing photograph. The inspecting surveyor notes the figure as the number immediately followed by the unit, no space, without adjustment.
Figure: 250mV
